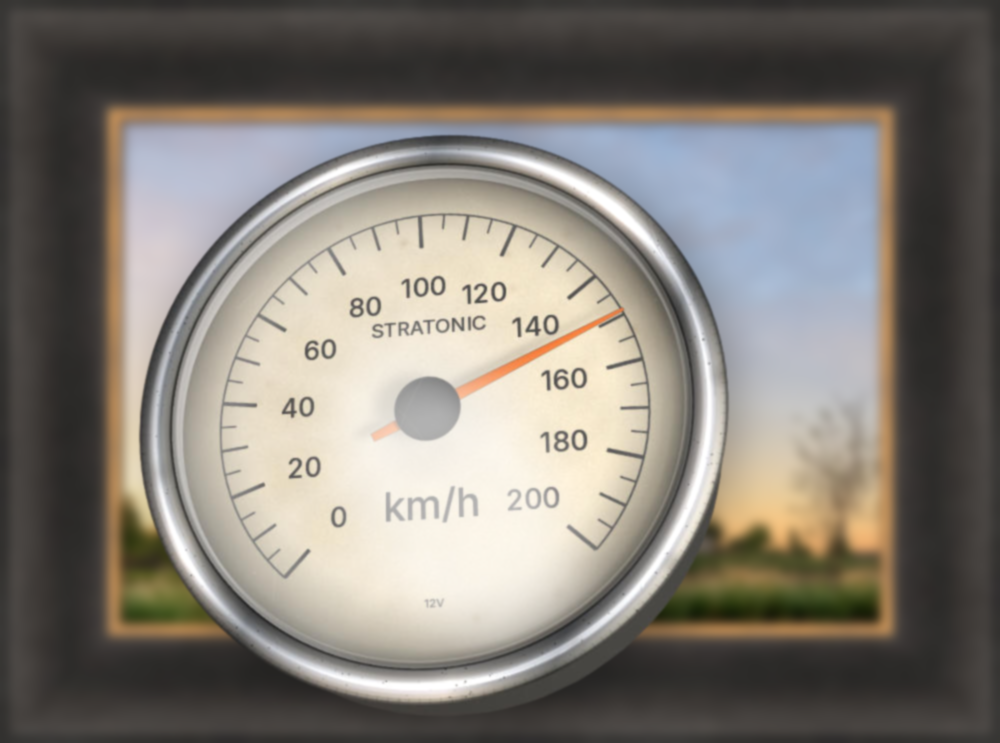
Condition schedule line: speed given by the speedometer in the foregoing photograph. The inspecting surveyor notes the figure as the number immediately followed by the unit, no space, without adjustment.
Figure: 150km/h
